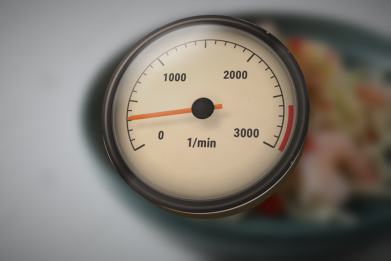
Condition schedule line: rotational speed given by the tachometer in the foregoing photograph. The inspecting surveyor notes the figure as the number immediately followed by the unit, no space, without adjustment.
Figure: 300rpm
